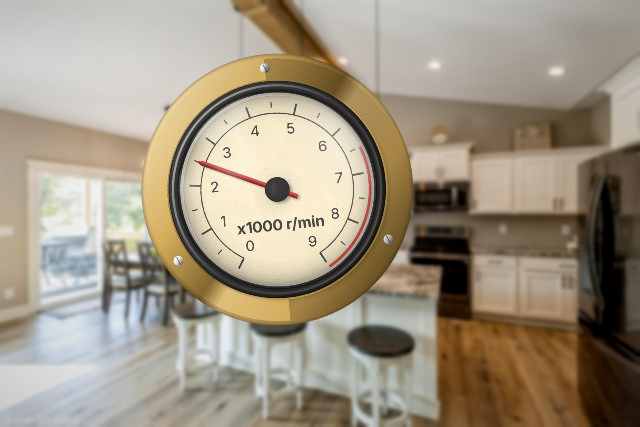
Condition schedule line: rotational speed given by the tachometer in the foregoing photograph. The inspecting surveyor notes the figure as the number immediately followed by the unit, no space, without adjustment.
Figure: 2500rpm
